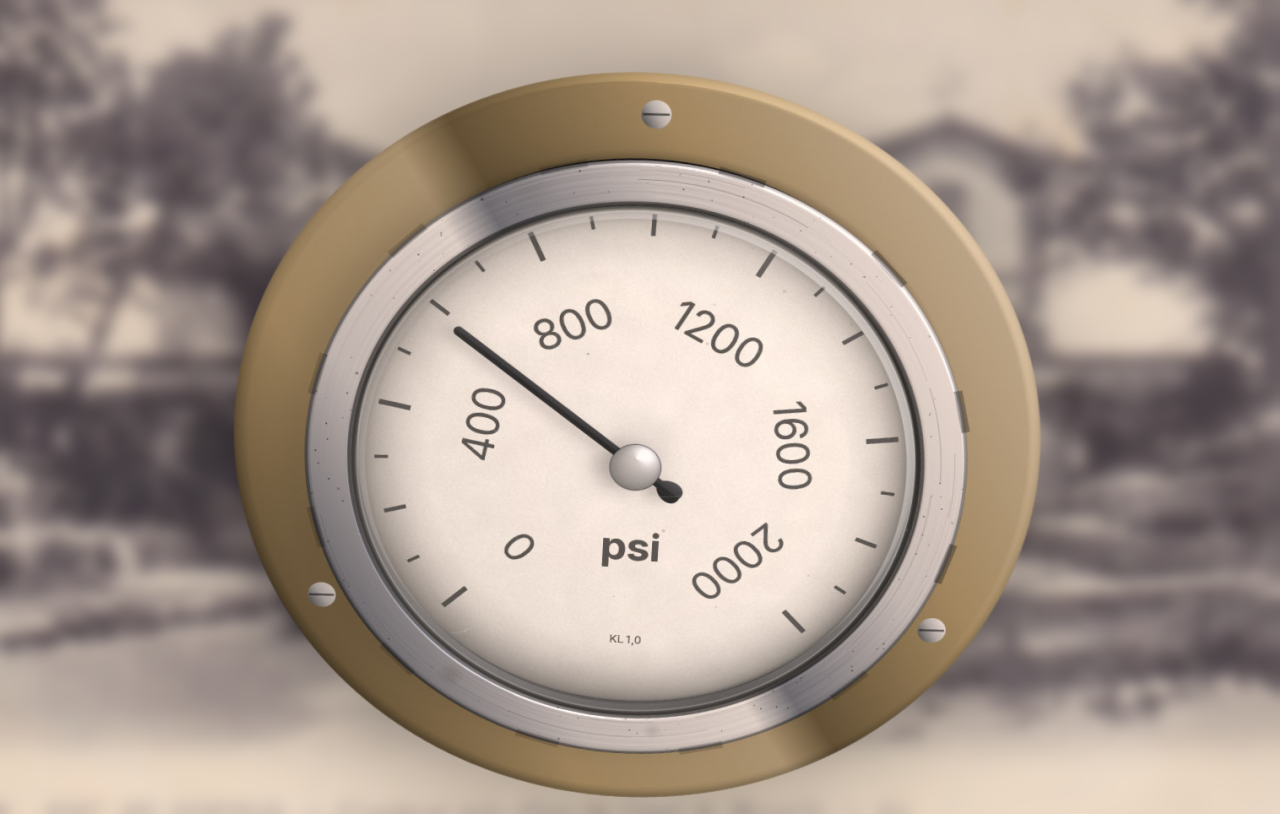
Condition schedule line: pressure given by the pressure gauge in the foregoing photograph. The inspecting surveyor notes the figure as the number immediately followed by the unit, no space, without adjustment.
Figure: 600psi
